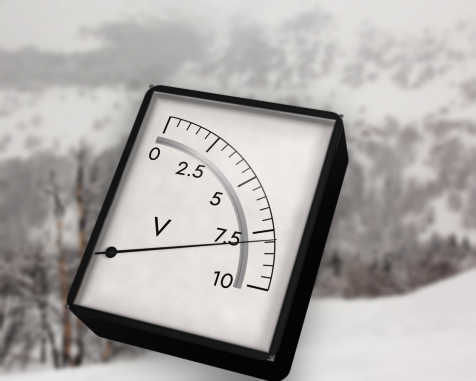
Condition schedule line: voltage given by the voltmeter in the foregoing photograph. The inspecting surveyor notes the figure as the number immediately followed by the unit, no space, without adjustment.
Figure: 8V
